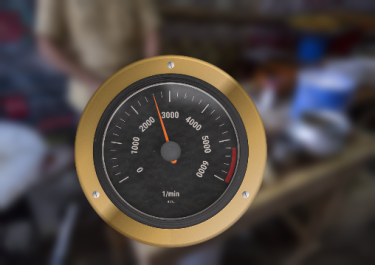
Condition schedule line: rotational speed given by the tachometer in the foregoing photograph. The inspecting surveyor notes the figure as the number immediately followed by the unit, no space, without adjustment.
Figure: 2600rpm
